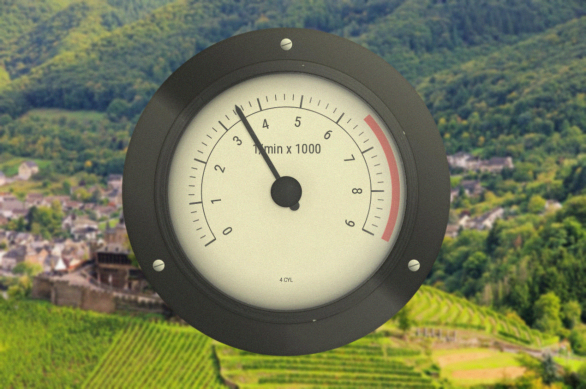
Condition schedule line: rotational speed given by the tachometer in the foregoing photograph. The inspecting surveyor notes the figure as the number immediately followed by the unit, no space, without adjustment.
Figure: 3500rpm
